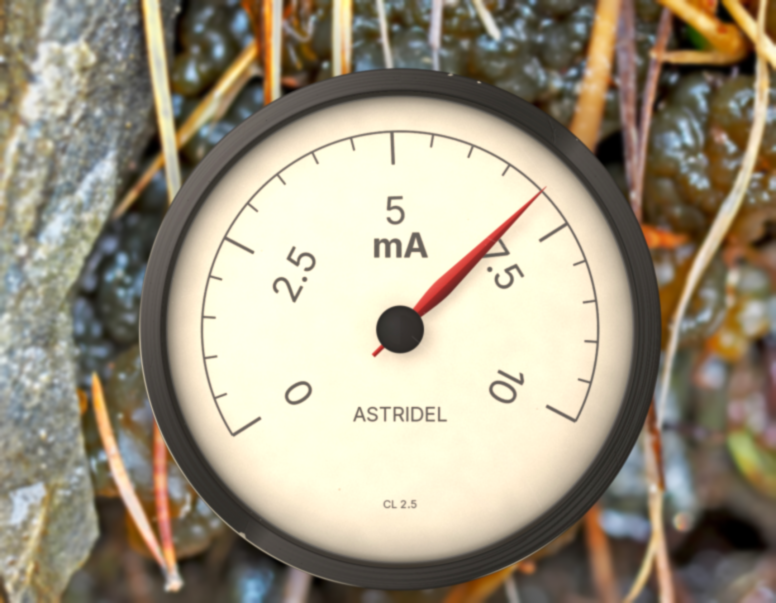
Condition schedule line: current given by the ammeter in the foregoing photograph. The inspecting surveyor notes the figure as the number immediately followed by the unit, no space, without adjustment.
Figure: 7mA
